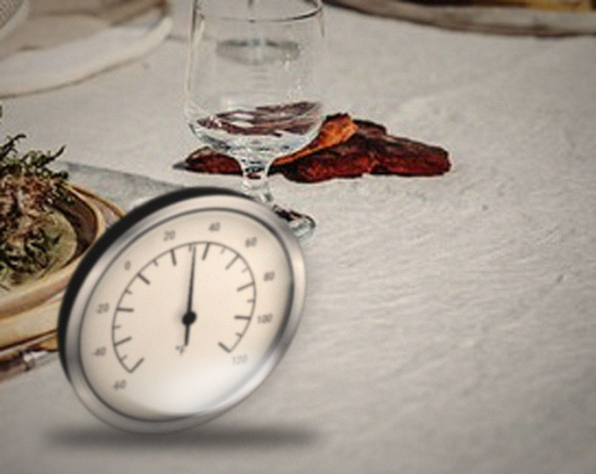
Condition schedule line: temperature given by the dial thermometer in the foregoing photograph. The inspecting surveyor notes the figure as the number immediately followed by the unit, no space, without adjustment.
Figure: 30°F
